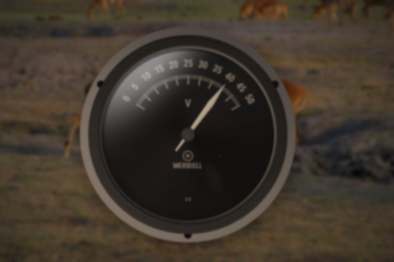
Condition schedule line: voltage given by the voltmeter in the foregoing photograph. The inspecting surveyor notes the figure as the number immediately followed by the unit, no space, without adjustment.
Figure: 40V
